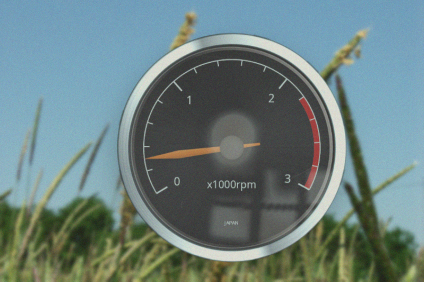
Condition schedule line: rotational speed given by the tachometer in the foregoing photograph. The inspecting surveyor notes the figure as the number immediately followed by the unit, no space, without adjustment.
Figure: 300rpm
